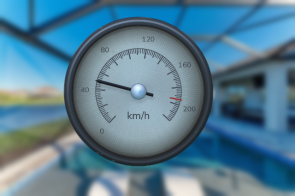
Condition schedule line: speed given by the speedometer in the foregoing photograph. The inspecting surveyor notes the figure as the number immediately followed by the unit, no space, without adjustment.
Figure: 50km/h
